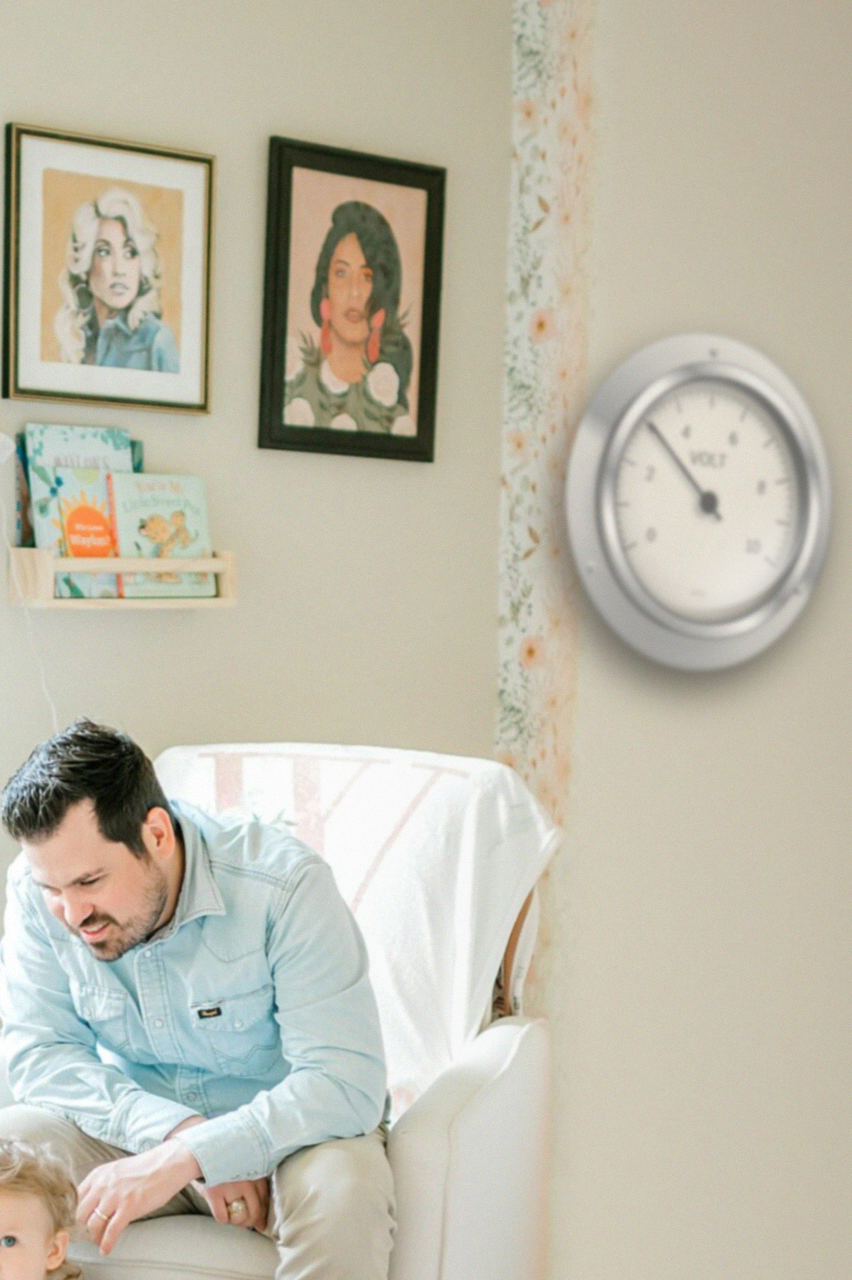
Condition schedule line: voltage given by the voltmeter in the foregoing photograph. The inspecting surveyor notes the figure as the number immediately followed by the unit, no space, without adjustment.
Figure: 3V
